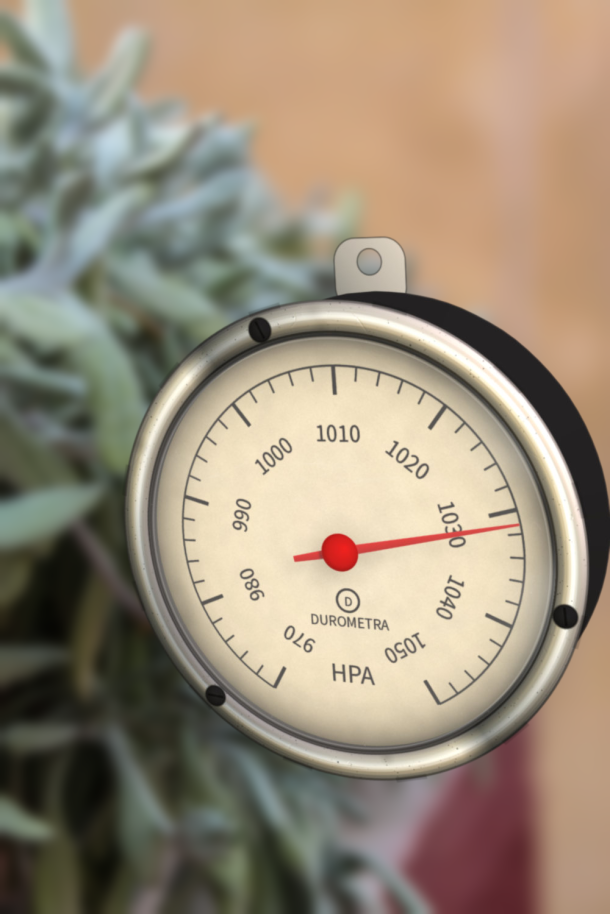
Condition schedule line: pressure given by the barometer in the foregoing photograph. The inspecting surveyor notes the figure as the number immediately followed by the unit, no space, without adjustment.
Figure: 1031hPa
